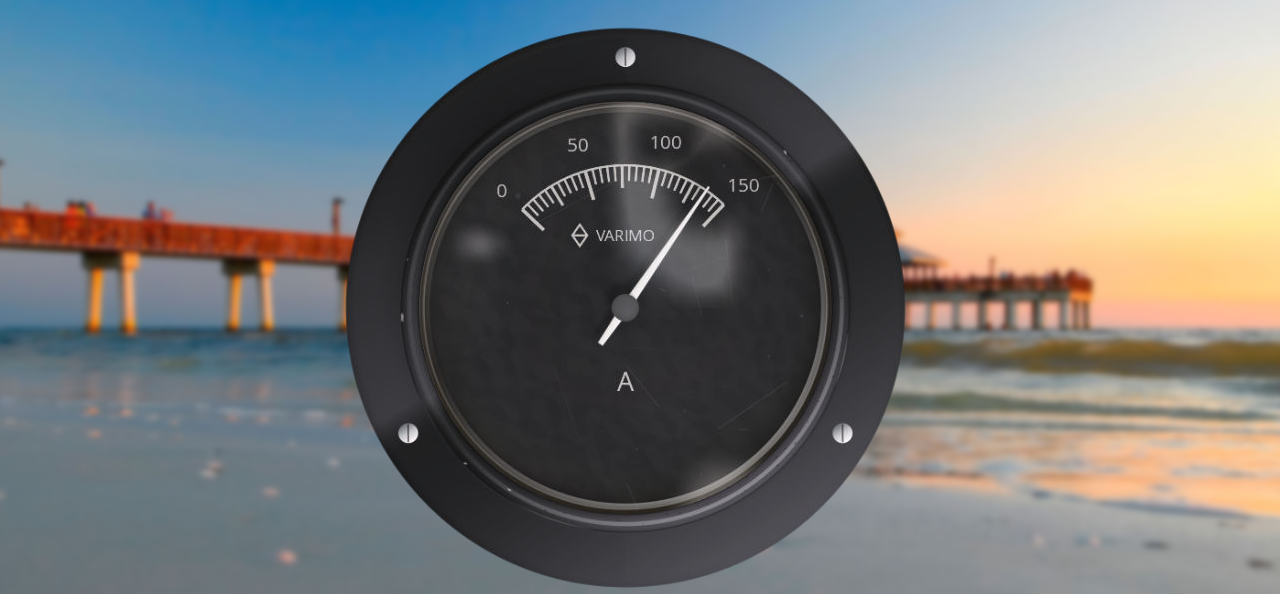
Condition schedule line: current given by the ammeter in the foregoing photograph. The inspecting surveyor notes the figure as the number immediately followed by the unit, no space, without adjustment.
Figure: 135A
